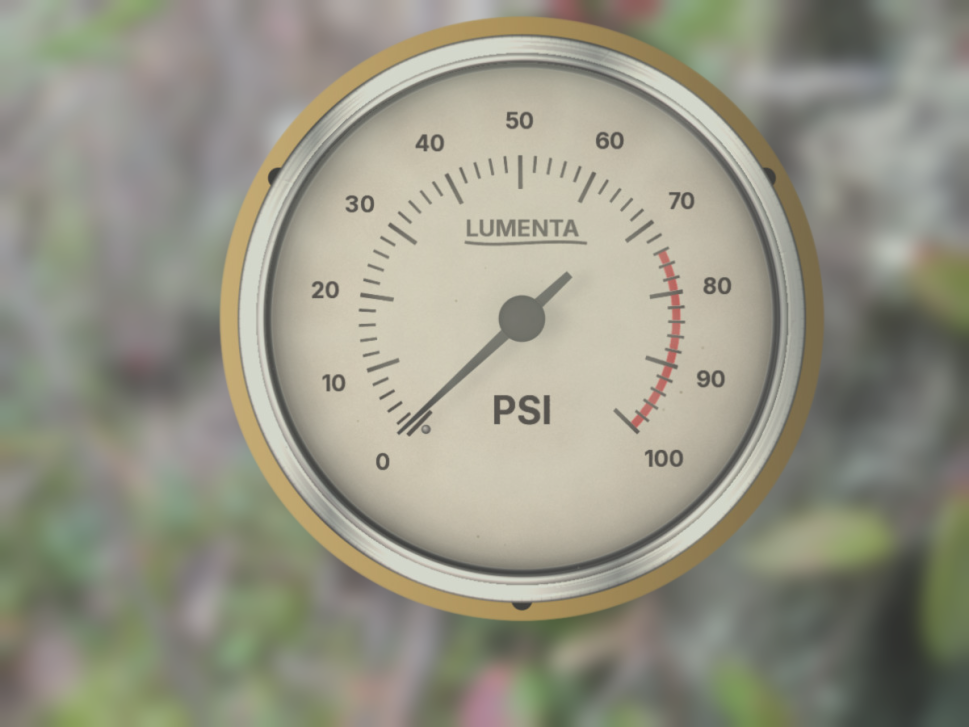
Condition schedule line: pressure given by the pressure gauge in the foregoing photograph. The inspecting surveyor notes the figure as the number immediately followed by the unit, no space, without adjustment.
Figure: 1psi
